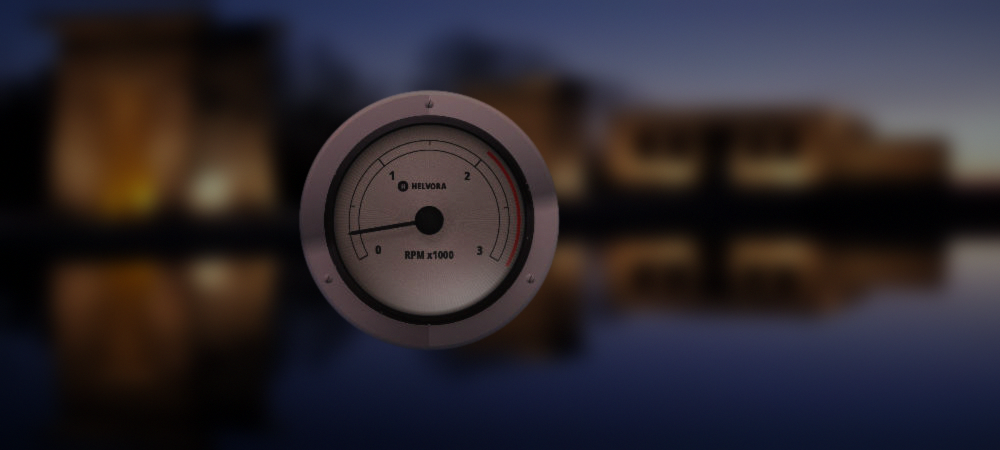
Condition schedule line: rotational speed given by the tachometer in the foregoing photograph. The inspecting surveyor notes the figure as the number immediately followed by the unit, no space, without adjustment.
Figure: 250rpm
